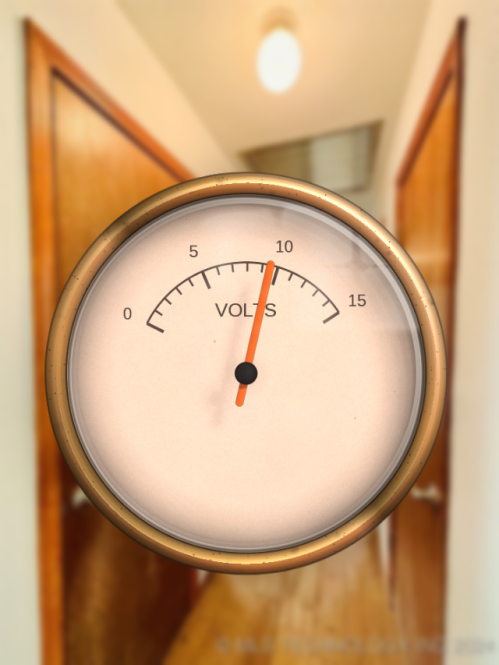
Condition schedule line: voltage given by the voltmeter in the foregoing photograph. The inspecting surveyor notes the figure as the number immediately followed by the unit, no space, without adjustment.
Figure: 9.5V
